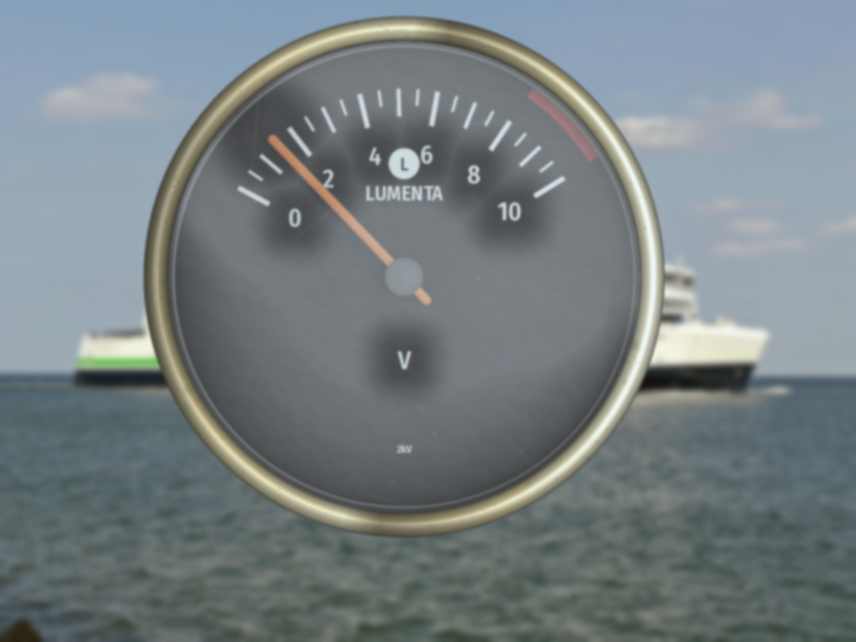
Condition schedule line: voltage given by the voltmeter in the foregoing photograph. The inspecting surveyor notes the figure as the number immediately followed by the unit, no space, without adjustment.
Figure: 1.5V
